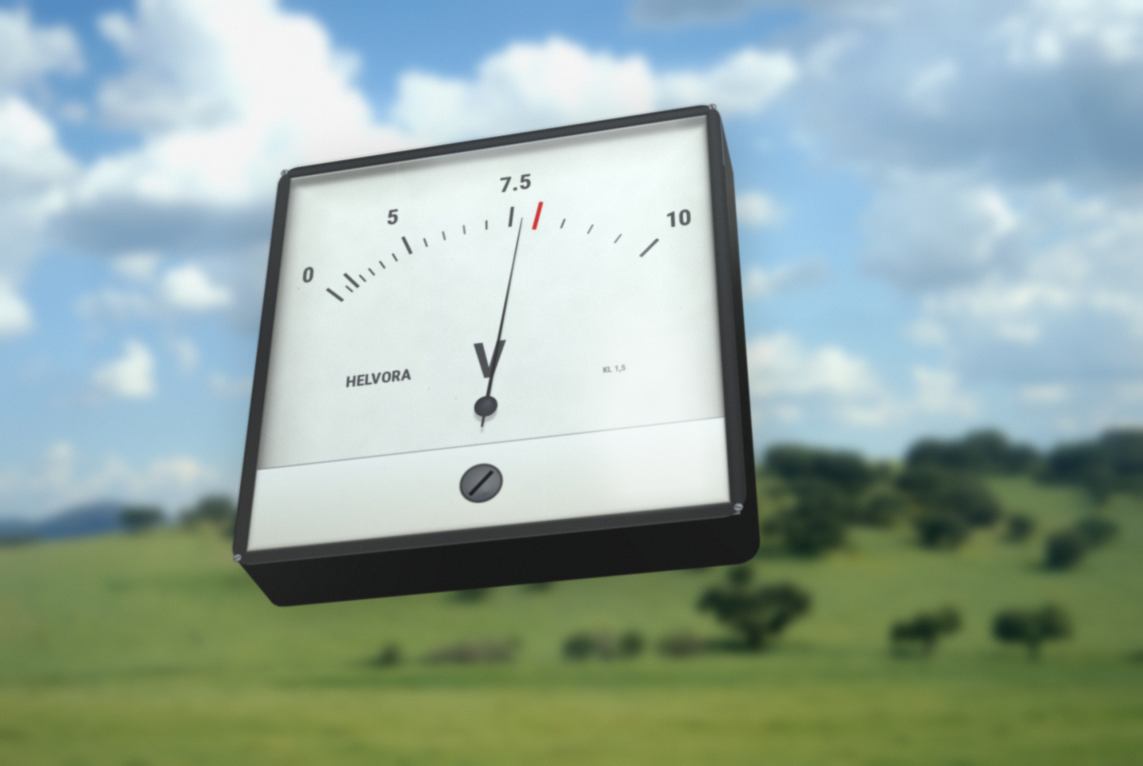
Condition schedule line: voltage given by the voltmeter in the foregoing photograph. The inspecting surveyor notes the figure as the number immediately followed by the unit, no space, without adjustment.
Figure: 7.75V
